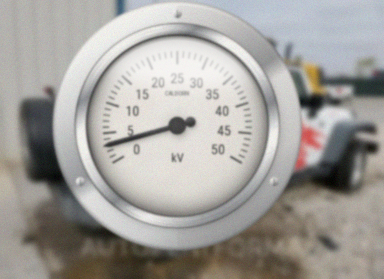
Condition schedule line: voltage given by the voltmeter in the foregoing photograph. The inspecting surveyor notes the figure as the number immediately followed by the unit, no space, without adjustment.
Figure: 3kV
